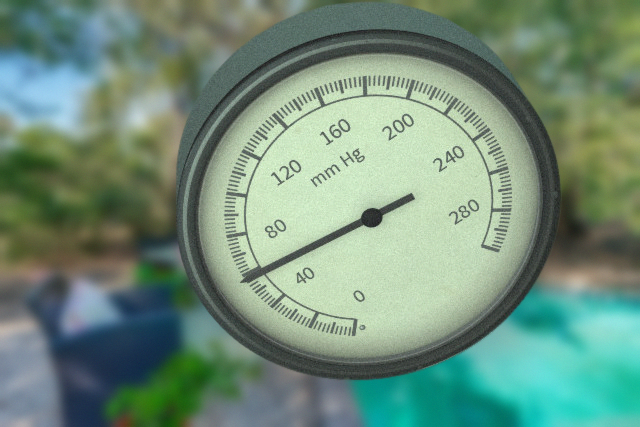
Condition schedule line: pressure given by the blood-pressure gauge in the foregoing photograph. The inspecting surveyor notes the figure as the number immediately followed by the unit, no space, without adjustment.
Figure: 60mmHg
